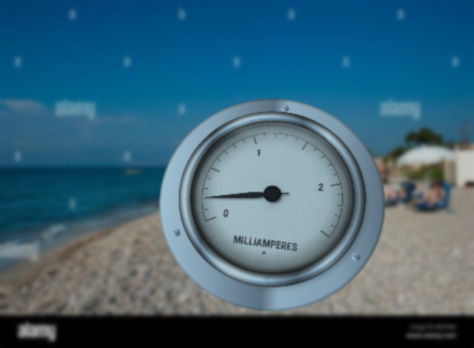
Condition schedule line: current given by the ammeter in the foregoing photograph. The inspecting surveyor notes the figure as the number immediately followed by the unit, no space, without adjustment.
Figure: 0.2mA
